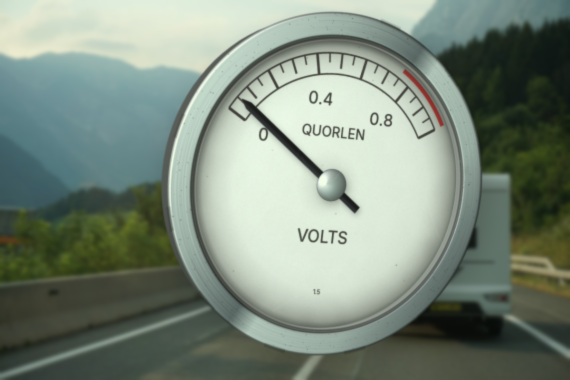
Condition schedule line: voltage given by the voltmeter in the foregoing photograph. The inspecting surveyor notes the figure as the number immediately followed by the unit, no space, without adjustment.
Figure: 0.05V
